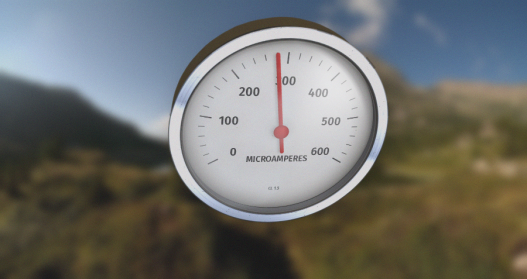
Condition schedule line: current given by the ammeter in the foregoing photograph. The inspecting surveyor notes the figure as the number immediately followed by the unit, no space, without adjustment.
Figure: 280µA
